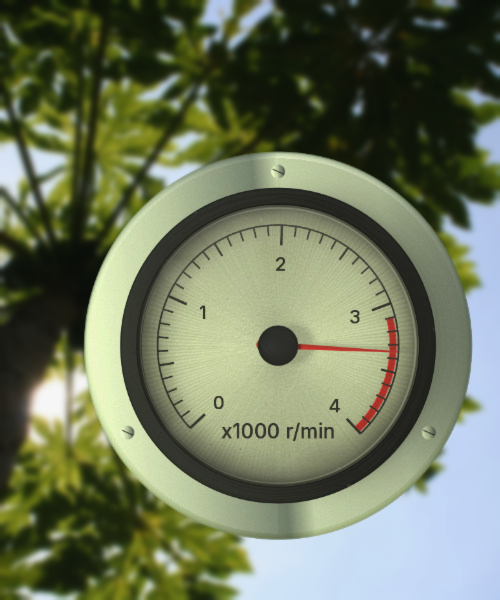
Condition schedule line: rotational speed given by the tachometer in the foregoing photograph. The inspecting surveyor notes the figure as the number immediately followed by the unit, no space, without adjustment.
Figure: 3350rpm
